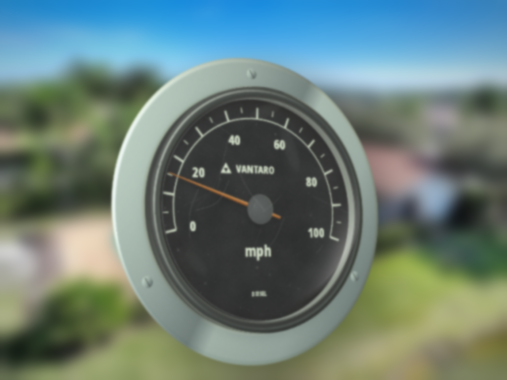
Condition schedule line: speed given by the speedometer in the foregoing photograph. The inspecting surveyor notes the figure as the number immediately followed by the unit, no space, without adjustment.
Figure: 15mph
